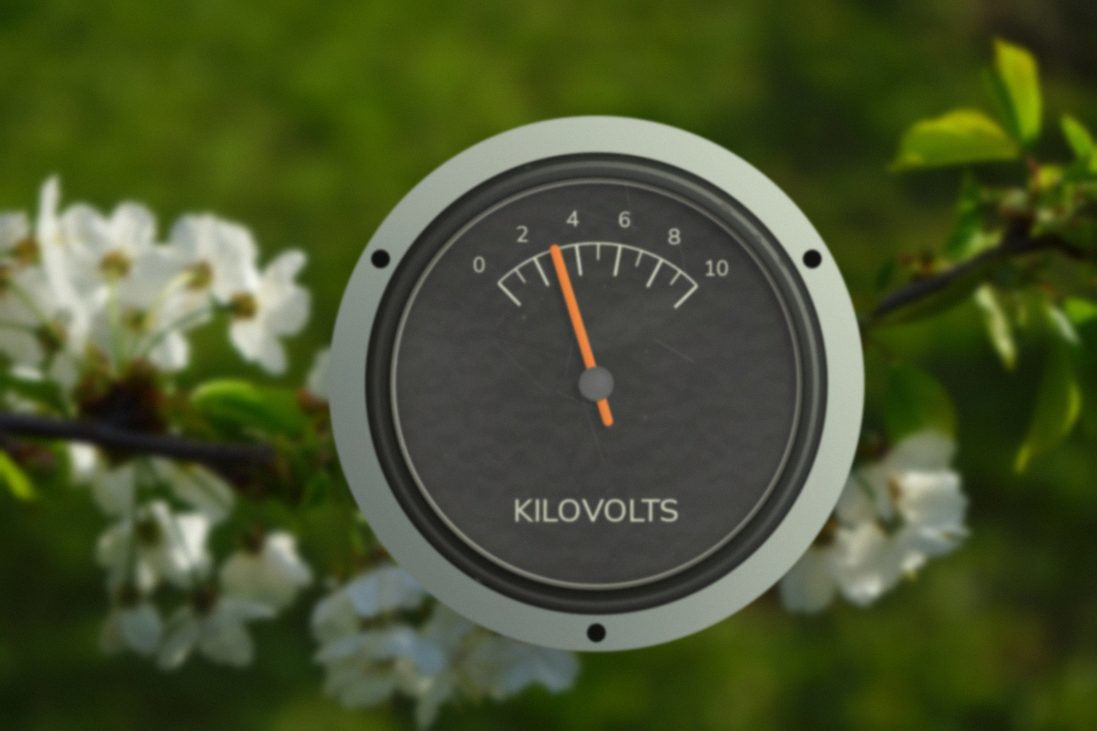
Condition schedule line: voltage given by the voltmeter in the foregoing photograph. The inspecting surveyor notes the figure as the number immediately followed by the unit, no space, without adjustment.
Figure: 3kV
